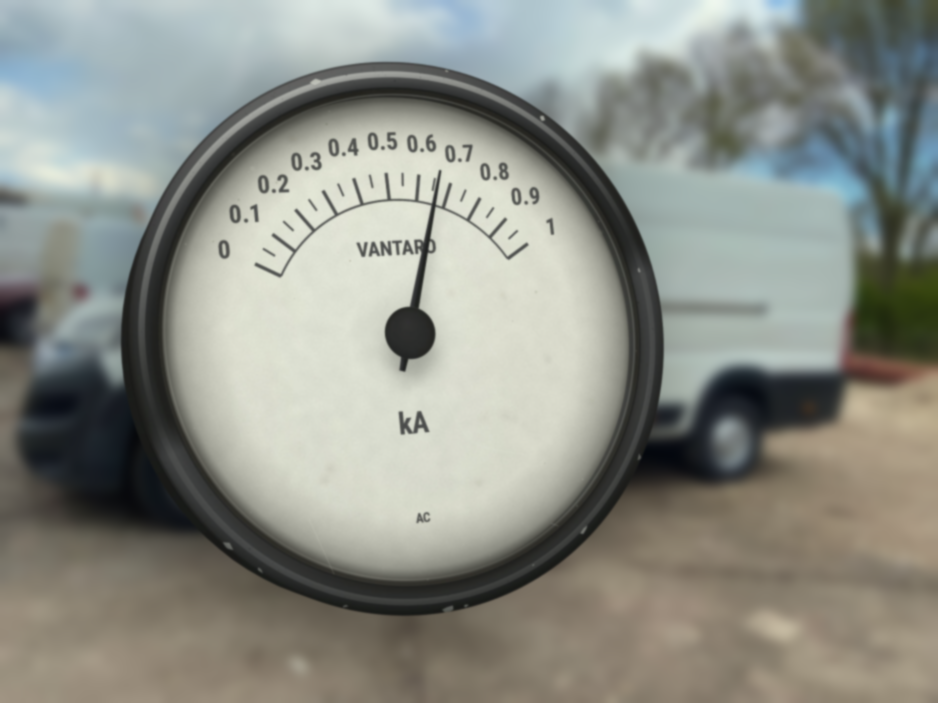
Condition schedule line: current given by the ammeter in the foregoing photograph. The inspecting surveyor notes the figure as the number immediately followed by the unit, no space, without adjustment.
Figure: 0.65kA
